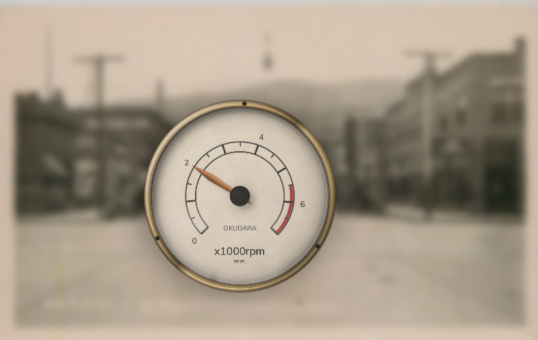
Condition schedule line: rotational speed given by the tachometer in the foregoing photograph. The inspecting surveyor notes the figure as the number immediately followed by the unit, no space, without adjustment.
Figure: 2000rpm
